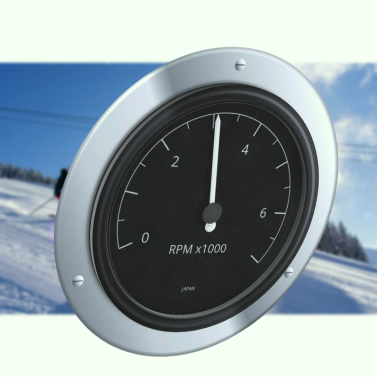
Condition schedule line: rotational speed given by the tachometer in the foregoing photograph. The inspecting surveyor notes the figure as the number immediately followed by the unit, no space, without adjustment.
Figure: 3000rpm
